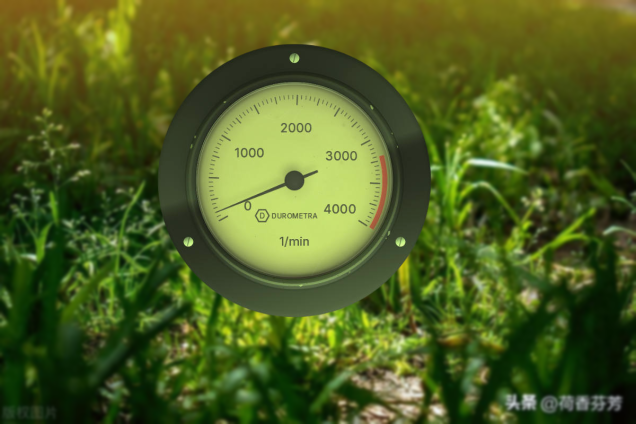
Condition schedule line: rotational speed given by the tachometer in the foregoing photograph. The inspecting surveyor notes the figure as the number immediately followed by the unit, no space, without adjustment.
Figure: 100rpm
